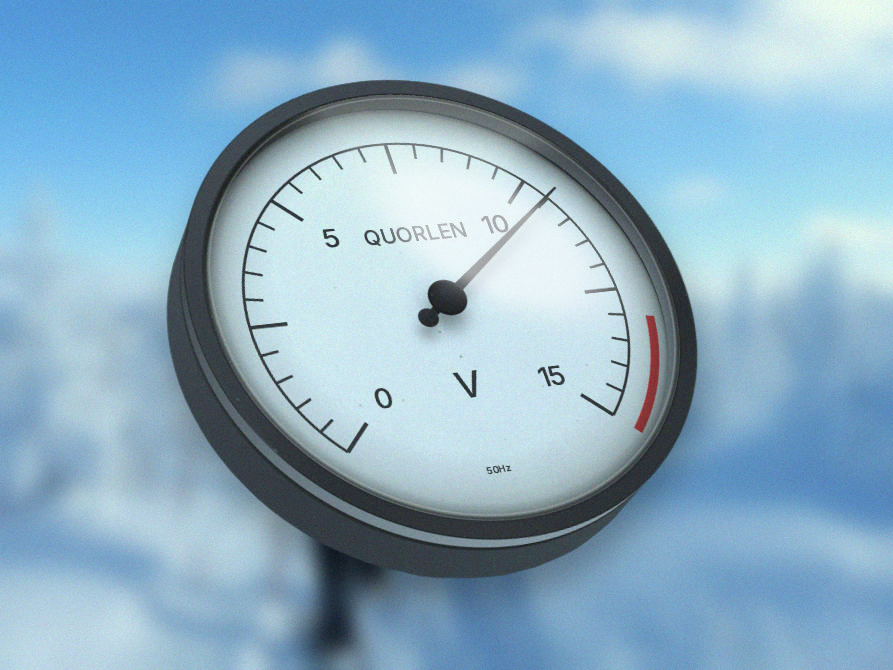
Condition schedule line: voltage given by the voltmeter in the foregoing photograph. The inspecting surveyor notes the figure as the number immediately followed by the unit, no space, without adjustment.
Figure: 10.5V
